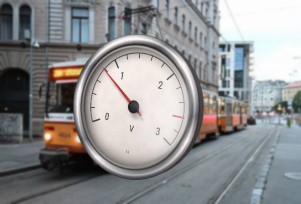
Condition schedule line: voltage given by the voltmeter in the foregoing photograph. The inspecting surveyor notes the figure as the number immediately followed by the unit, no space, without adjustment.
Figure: 0.8V
